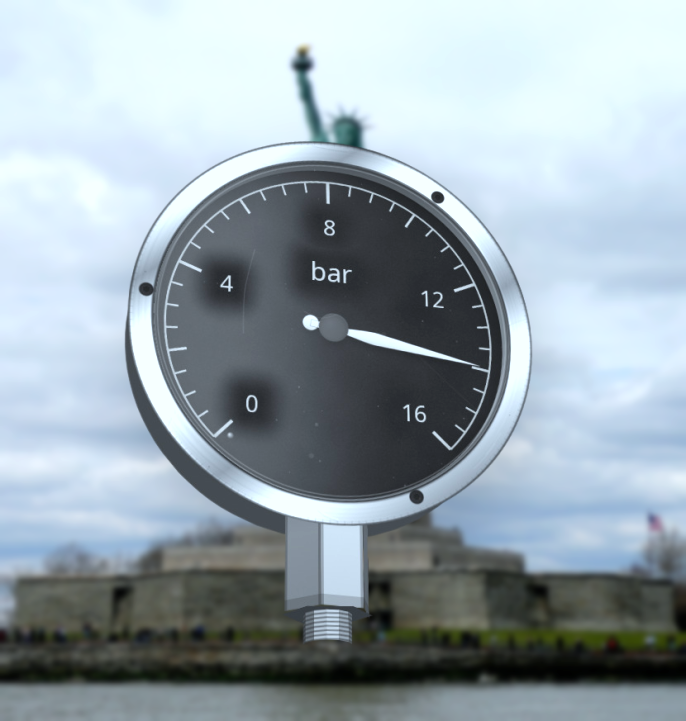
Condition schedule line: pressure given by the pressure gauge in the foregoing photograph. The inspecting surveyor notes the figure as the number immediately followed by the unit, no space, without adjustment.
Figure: 14bar
